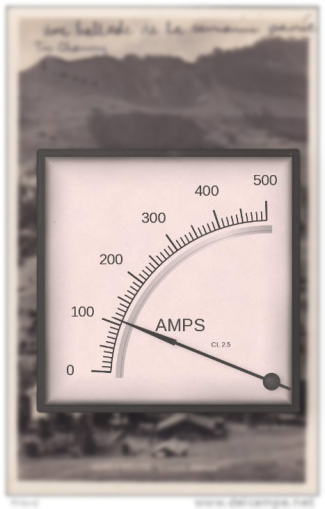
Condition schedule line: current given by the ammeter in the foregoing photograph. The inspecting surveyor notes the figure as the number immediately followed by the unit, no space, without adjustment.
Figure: 110A
